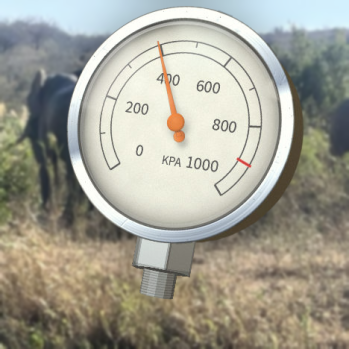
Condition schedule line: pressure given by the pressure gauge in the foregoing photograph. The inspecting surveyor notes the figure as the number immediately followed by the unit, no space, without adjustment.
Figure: 400kPa
